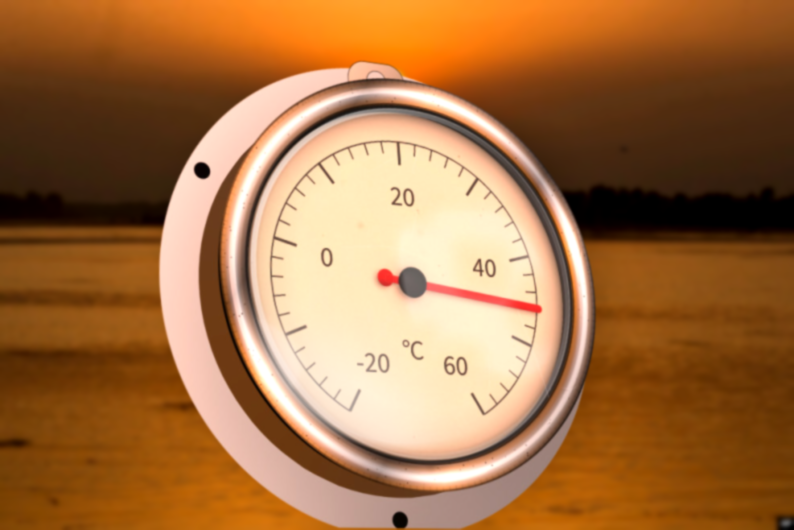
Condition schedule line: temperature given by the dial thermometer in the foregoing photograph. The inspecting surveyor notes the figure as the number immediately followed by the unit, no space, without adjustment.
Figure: 46°C
